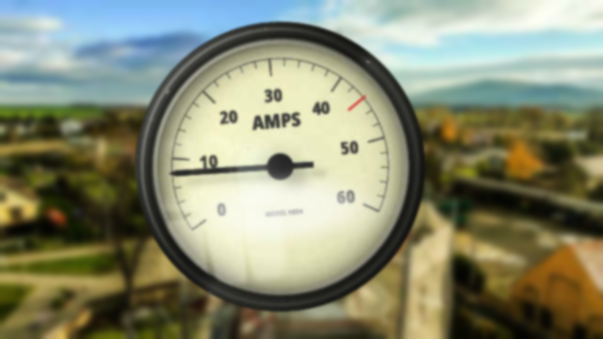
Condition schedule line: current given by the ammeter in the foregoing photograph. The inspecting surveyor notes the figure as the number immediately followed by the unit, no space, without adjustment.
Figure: 8A
